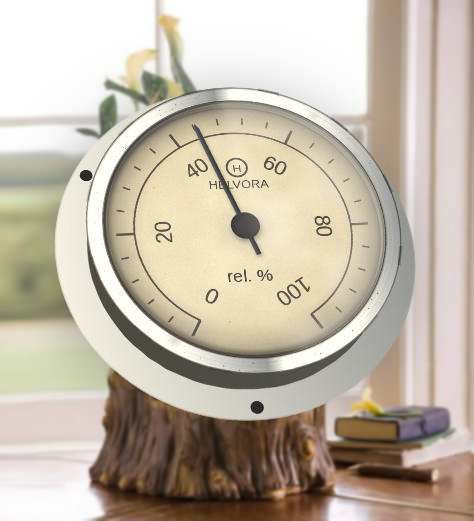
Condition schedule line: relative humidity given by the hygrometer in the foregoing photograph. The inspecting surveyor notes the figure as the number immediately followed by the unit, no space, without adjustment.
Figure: 44%
